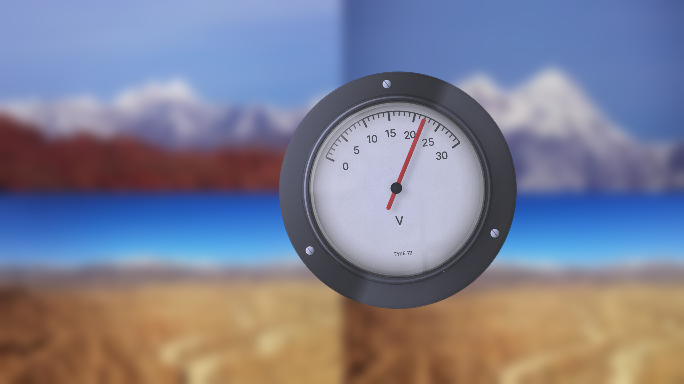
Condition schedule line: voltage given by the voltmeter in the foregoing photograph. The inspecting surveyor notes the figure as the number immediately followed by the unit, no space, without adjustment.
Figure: 22V
